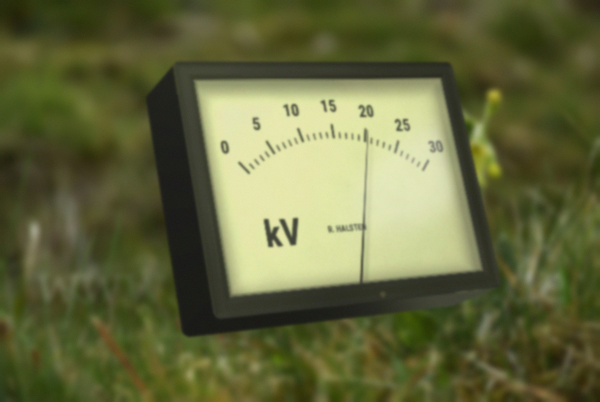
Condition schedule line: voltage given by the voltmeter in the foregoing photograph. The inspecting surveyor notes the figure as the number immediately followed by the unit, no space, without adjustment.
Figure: 20kV
